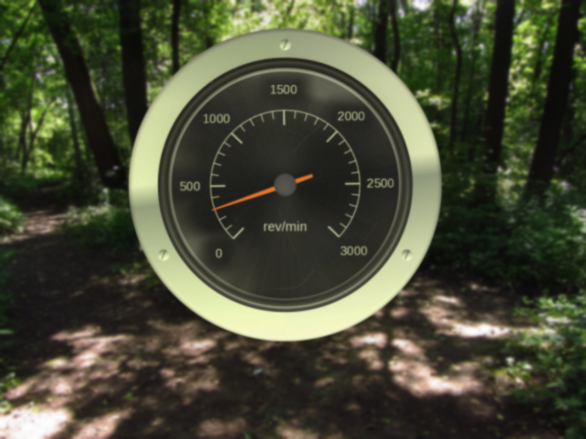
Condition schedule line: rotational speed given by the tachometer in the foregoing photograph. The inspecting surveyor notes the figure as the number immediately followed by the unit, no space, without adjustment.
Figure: 300rpm
